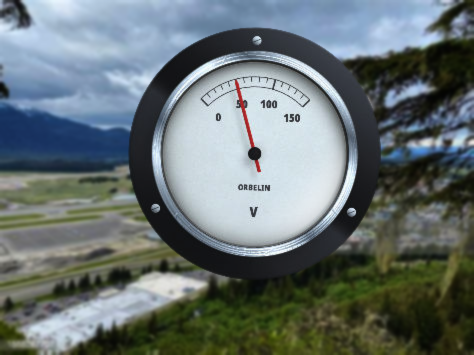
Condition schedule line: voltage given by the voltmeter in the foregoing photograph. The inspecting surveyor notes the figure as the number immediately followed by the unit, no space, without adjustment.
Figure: 50V
